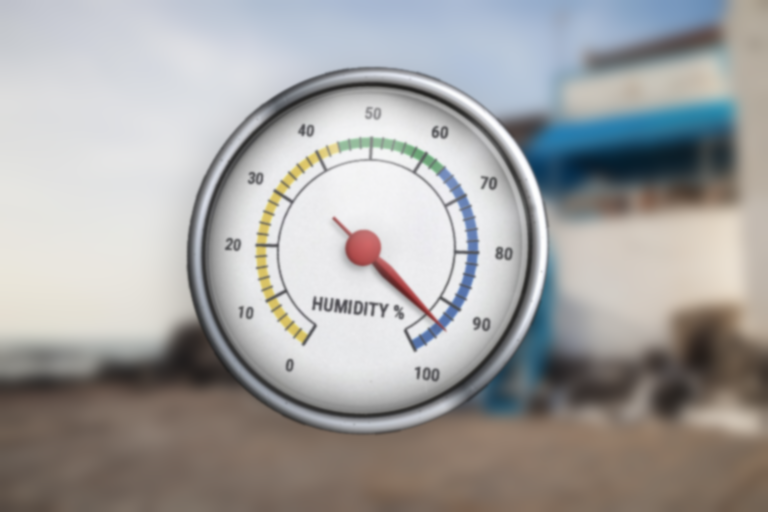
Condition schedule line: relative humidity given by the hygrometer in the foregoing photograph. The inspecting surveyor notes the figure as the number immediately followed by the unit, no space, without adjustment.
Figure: 94%
